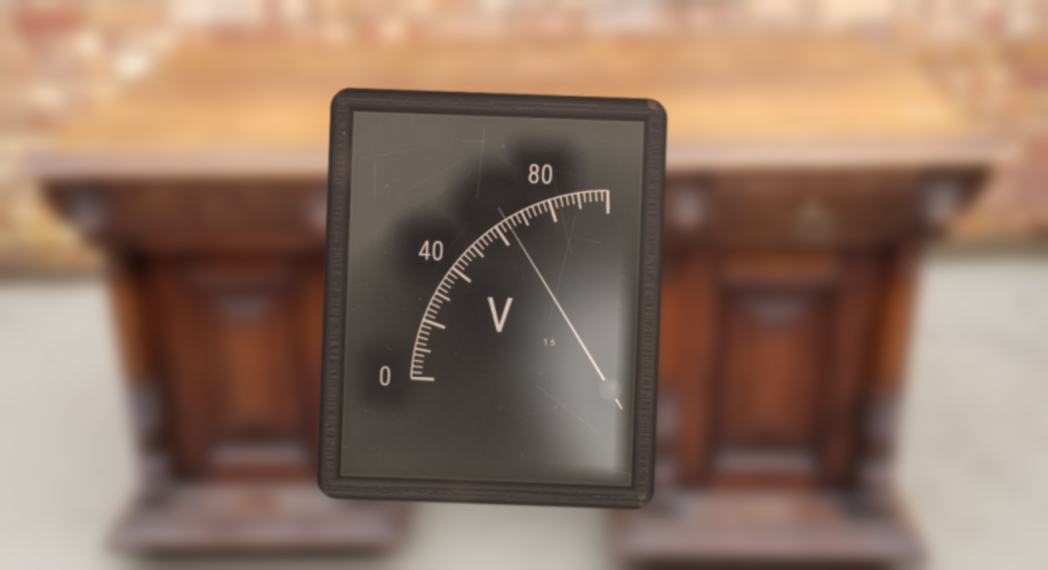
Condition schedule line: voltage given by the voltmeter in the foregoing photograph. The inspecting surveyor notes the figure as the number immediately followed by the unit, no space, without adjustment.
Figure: 64V
